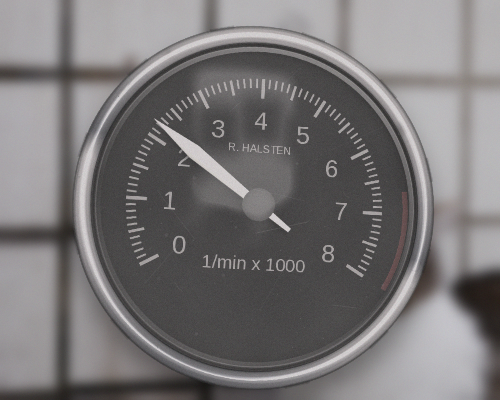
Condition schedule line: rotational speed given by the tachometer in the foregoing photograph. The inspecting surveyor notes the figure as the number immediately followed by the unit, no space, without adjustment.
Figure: 2200rpm
